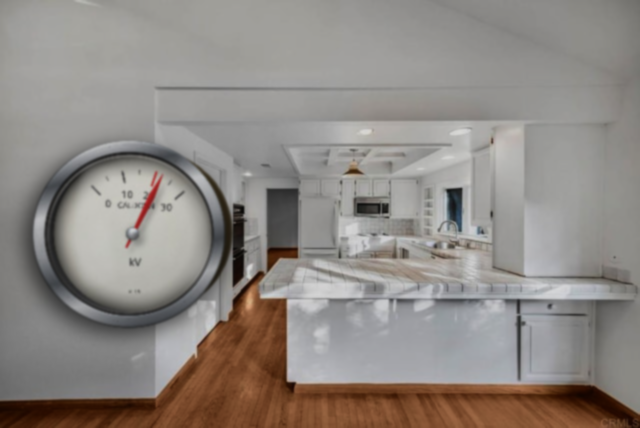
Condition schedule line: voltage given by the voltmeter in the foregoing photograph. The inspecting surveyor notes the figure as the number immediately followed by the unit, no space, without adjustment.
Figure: 22.5kV
